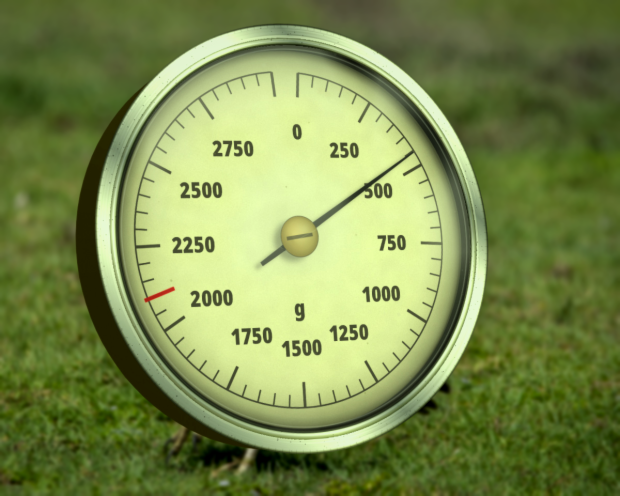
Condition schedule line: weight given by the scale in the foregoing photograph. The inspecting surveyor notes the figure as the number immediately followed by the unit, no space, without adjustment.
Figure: 450g
